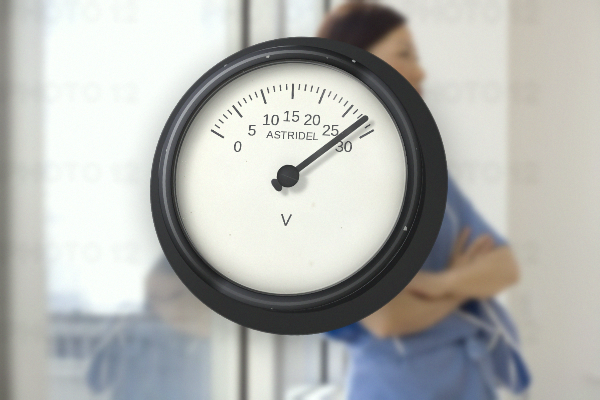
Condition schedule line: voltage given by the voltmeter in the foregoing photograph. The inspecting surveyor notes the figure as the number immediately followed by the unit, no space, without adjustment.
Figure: 28V
